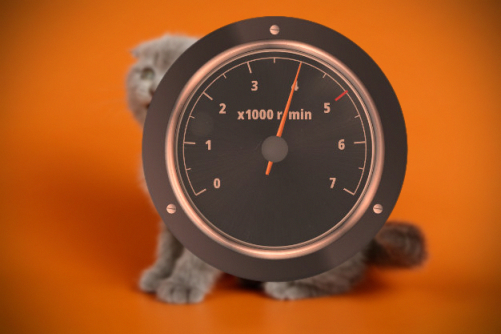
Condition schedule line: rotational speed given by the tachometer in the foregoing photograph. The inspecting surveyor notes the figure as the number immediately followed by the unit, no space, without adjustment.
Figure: 4000rpm
